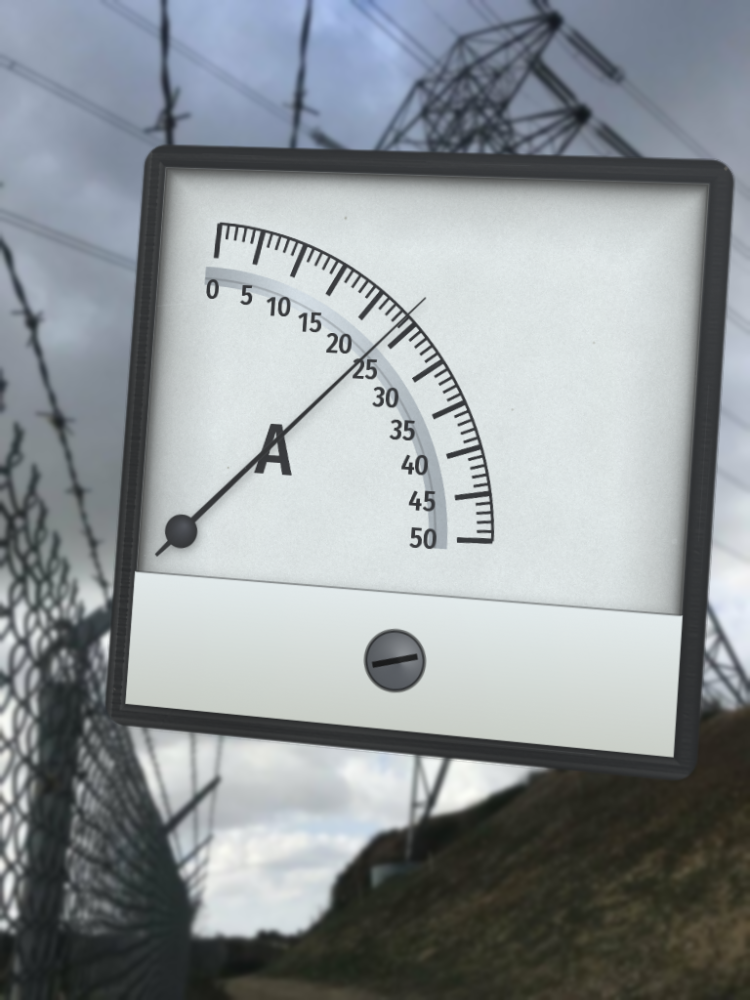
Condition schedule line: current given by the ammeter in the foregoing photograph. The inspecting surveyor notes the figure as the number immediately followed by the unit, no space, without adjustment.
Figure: 24A
